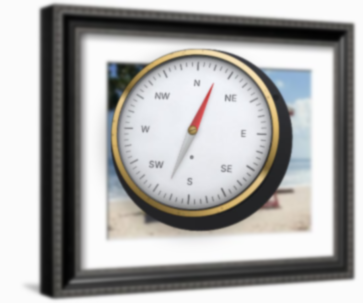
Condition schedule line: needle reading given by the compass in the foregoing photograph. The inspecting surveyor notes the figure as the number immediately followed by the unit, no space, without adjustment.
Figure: 20°
